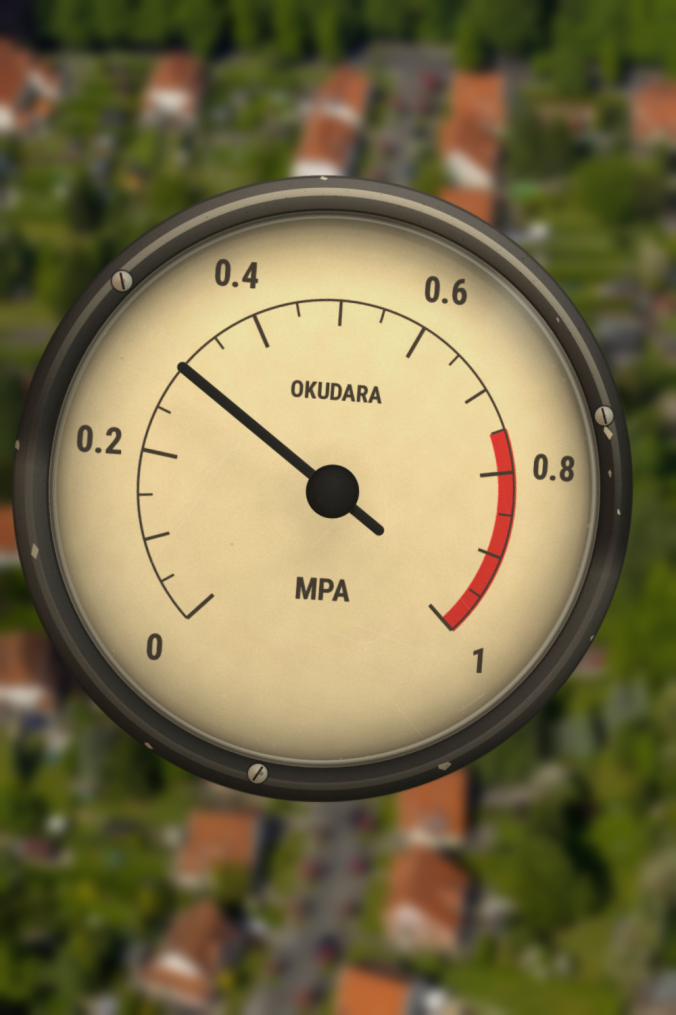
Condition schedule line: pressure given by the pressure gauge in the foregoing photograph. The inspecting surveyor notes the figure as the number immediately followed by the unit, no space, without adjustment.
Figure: 0.3MPa
